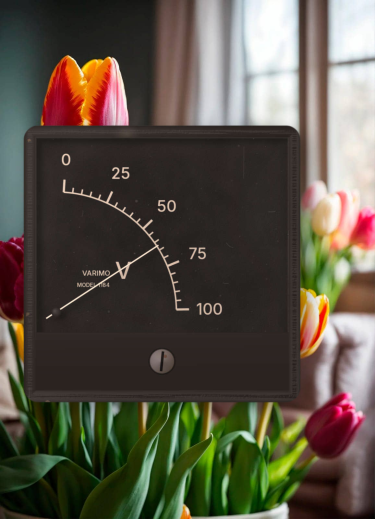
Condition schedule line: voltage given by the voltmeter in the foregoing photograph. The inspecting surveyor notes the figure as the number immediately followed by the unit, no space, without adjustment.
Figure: 62.5V
